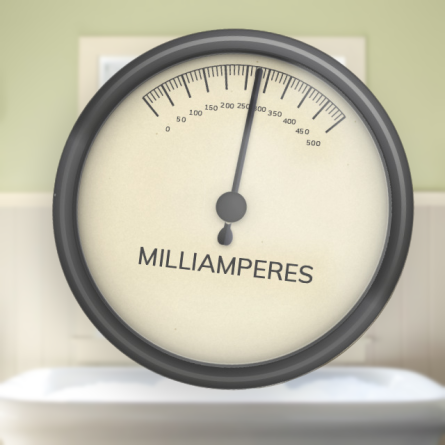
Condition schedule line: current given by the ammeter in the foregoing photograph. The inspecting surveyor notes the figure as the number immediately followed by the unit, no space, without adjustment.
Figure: 280mA
